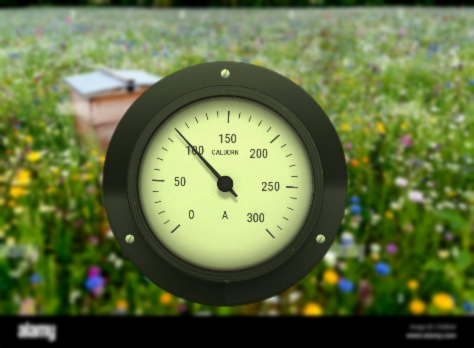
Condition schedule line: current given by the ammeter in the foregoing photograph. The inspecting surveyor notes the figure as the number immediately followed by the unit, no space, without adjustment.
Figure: 100A
